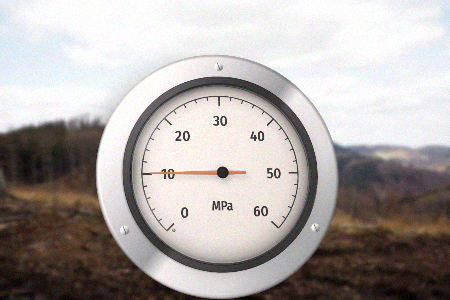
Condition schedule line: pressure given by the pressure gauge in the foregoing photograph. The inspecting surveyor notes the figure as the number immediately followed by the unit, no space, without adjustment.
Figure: 10MPa
